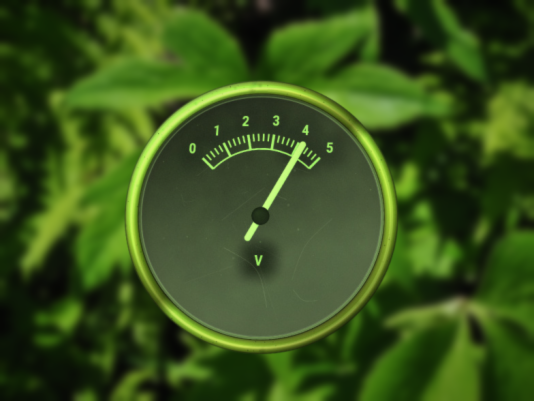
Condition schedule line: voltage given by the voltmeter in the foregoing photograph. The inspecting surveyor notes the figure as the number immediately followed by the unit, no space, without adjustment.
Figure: 4.2V
